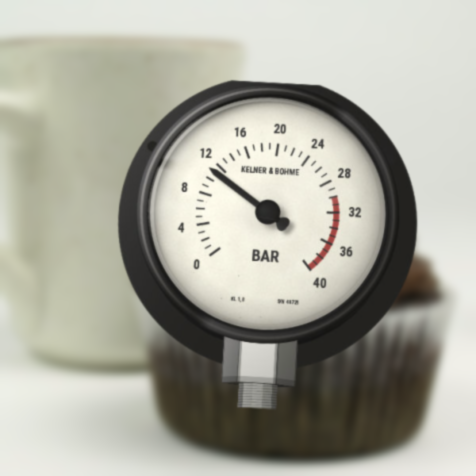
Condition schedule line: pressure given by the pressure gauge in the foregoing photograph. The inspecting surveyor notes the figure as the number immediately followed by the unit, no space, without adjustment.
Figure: 11bar
